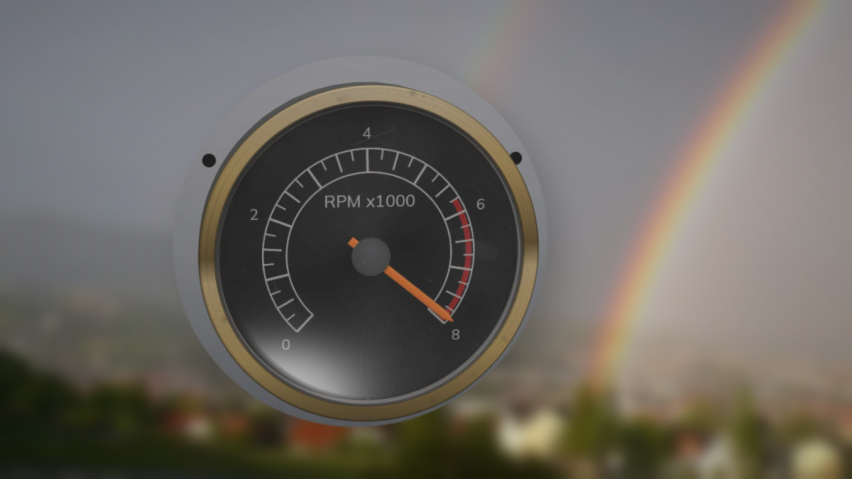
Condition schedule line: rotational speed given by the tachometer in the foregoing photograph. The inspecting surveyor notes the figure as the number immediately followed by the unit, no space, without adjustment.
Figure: 7875rpm
